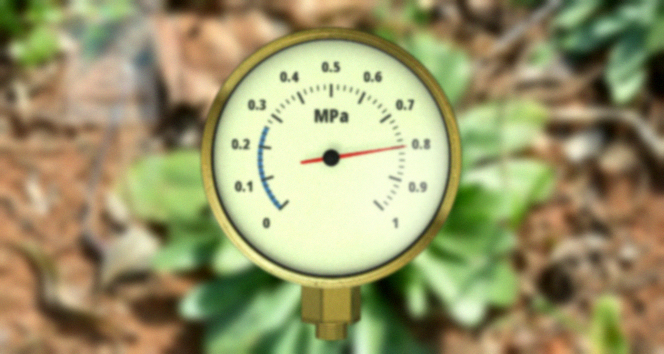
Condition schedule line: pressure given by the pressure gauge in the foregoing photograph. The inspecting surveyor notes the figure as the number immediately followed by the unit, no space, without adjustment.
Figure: 0.8MPa
